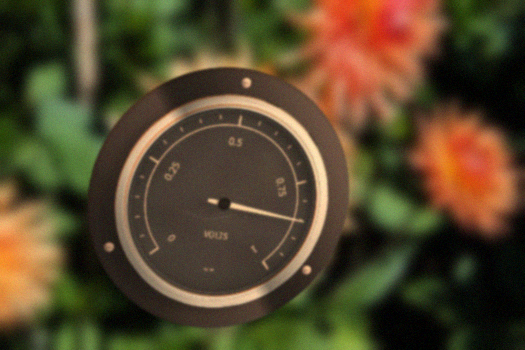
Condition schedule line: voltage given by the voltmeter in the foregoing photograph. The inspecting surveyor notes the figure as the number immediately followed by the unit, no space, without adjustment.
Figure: 0.85V
